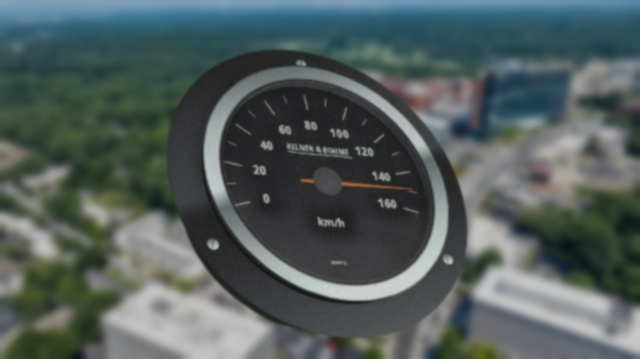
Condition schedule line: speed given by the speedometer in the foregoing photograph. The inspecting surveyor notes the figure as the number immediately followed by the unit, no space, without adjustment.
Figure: 150km/h
